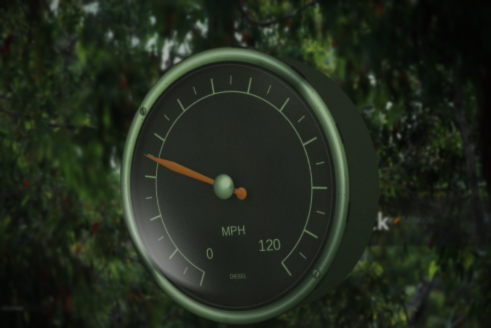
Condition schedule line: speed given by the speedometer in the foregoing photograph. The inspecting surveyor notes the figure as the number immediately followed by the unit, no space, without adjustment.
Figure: 35mph
